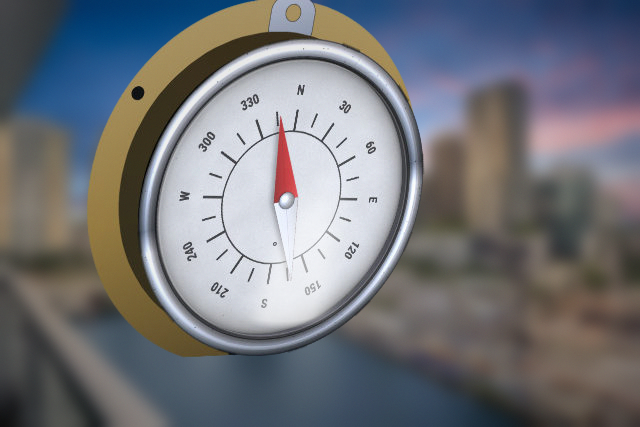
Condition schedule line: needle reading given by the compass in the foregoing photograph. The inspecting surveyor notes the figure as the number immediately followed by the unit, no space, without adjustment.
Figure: 345°
